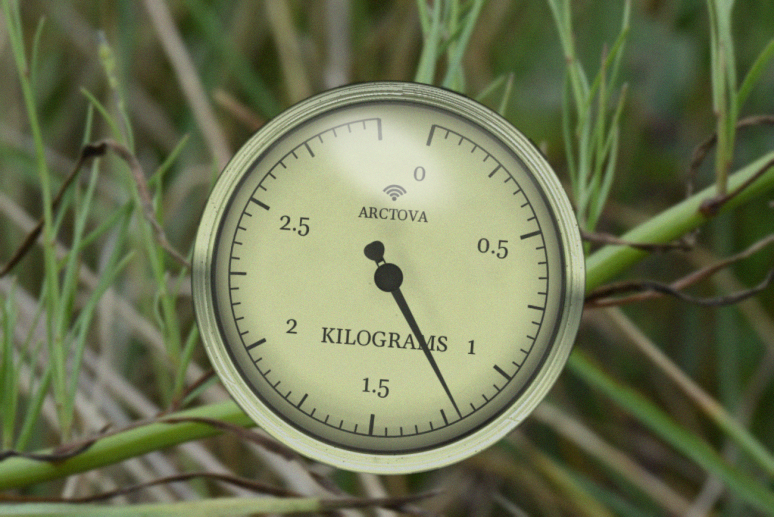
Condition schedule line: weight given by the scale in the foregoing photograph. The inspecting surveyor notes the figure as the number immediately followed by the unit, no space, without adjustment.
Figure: 1.2kg
